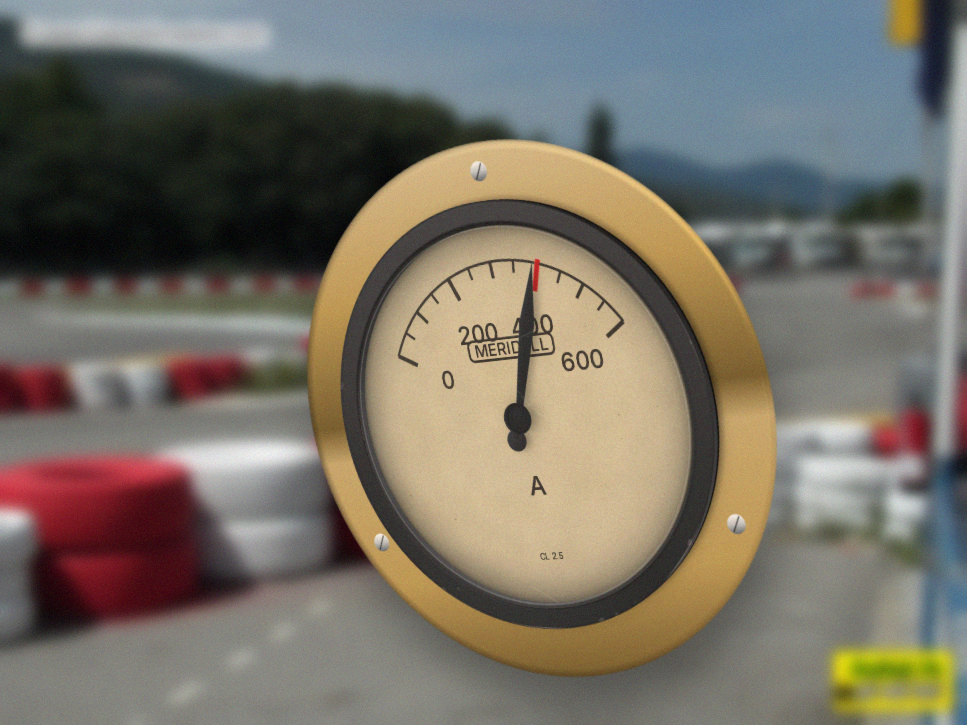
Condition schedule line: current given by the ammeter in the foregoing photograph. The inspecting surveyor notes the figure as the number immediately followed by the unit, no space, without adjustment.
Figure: 400A
